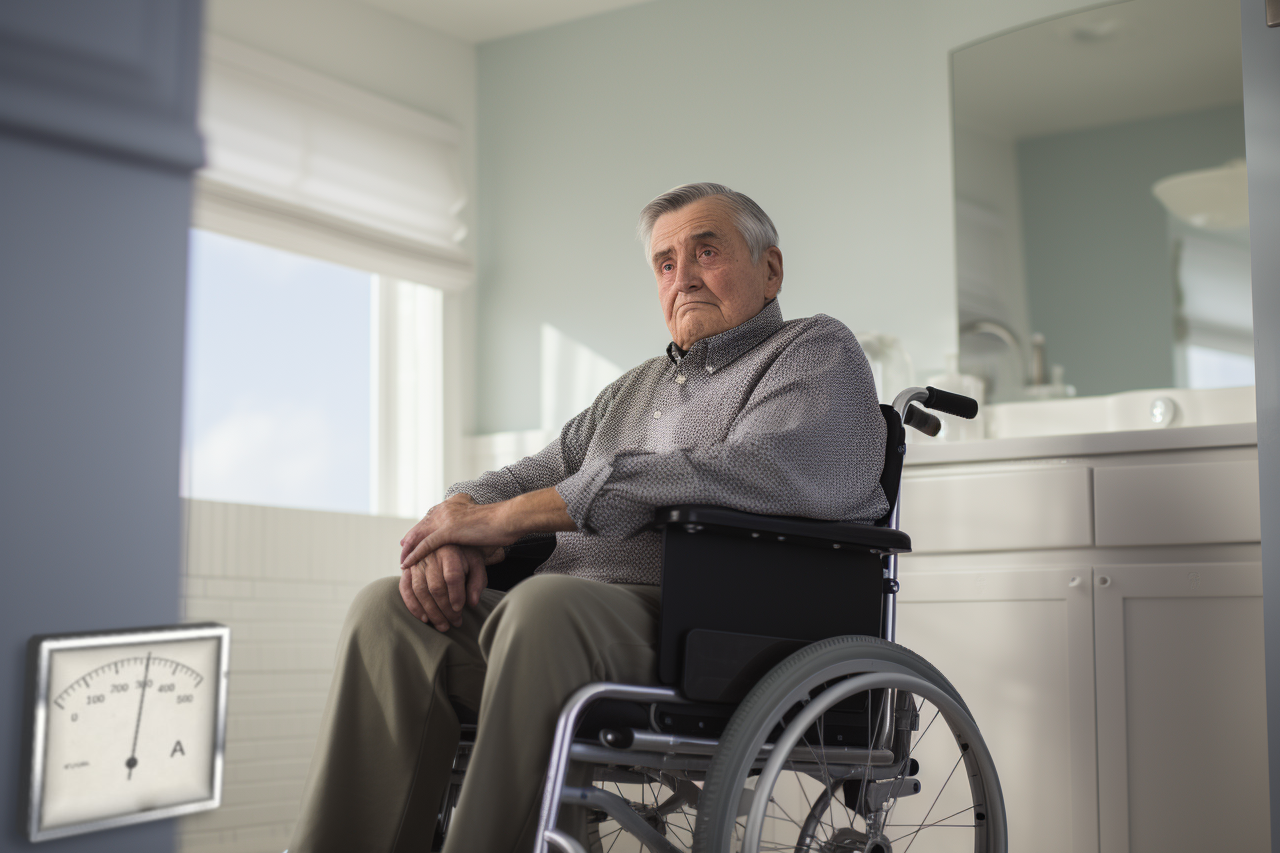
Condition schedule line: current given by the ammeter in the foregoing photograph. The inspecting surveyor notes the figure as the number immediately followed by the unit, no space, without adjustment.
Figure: 300A
